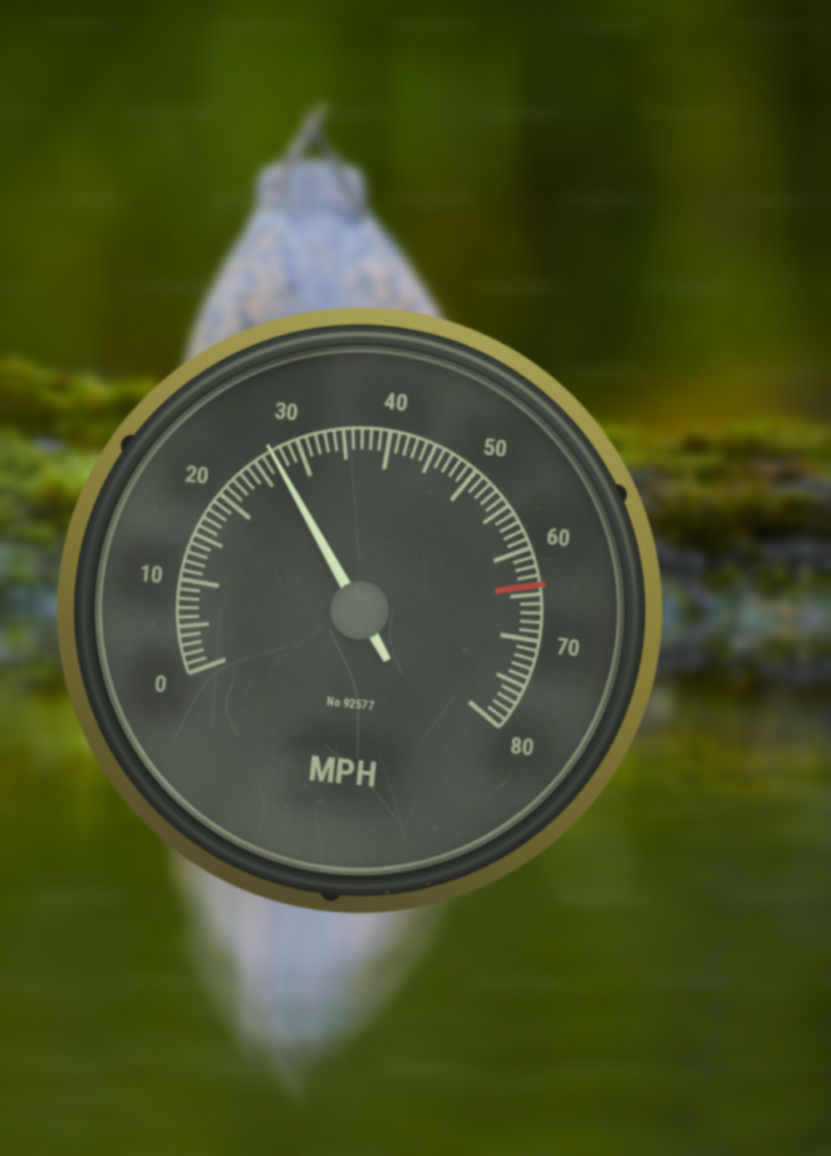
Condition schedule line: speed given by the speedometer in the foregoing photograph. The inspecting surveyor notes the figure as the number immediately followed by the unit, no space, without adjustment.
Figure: 27mph
